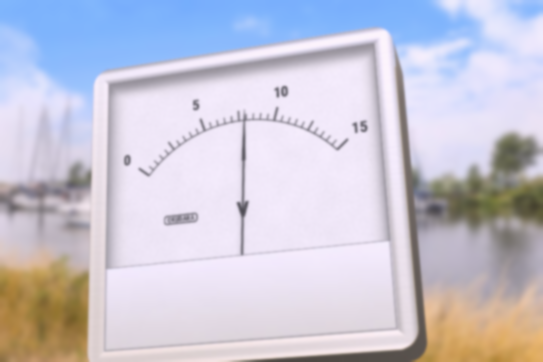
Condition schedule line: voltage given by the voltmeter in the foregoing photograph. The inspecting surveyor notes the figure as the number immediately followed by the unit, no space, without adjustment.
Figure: 8V
